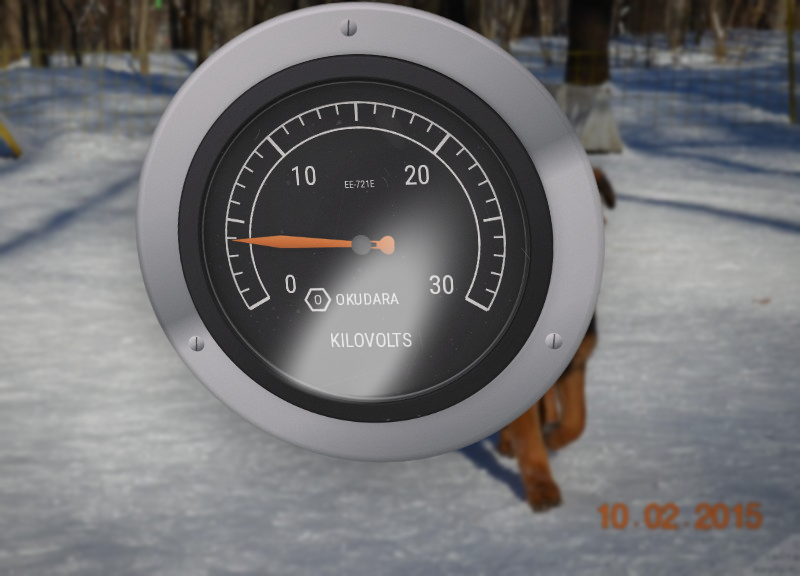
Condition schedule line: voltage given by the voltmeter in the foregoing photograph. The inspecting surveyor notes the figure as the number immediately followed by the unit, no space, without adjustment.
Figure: 4kV
